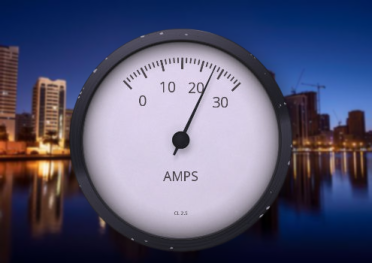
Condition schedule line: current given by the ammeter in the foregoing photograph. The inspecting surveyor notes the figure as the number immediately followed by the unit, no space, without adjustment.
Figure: 23A
